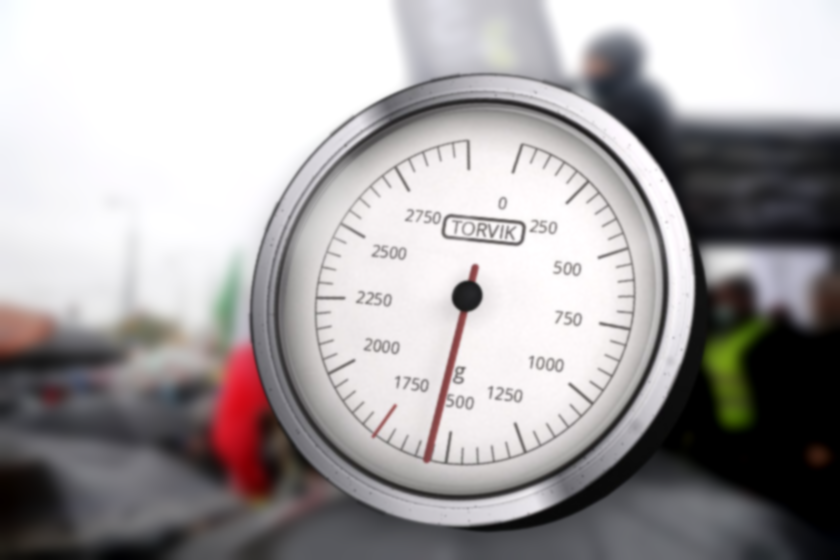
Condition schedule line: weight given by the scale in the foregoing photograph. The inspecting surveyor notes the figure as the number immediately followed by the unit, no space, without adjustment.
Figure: 1550g
